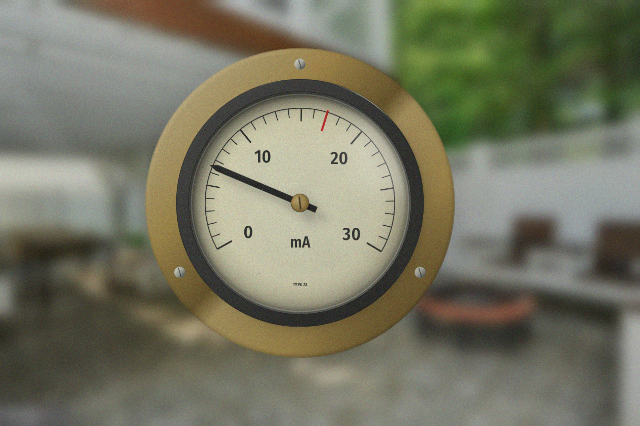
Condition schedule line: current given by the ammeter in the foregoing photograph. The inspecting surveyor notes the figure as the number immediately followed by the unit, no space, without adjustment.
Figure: 6.5mA
